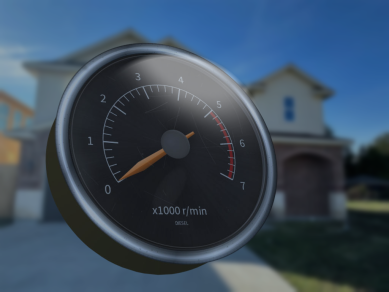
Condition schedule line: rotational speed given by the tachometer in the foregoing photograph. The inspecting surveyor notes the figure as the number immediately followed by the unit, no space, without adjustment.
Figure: 0rpm
